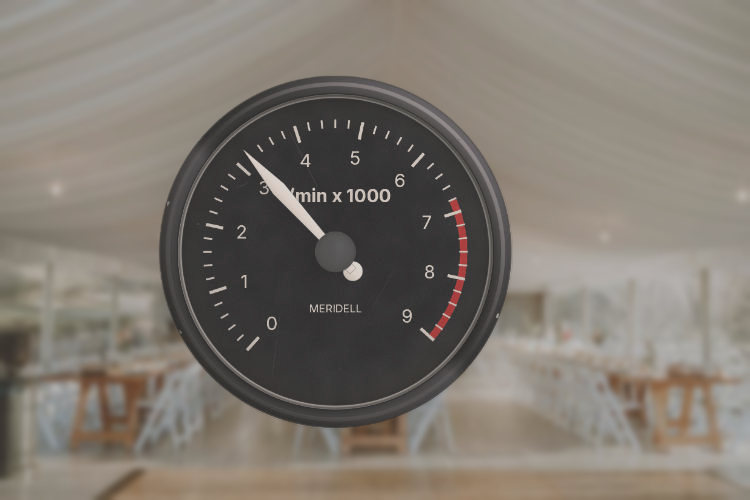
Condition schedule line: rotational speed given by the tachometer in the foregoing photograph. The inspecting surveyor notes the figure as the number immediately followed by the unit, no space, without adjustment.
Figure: 3200rpm
